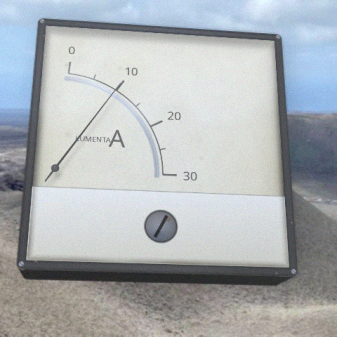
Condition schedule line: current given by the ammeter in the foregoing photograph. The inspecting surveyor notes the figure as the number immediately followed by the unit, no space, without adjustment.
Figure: 10A
